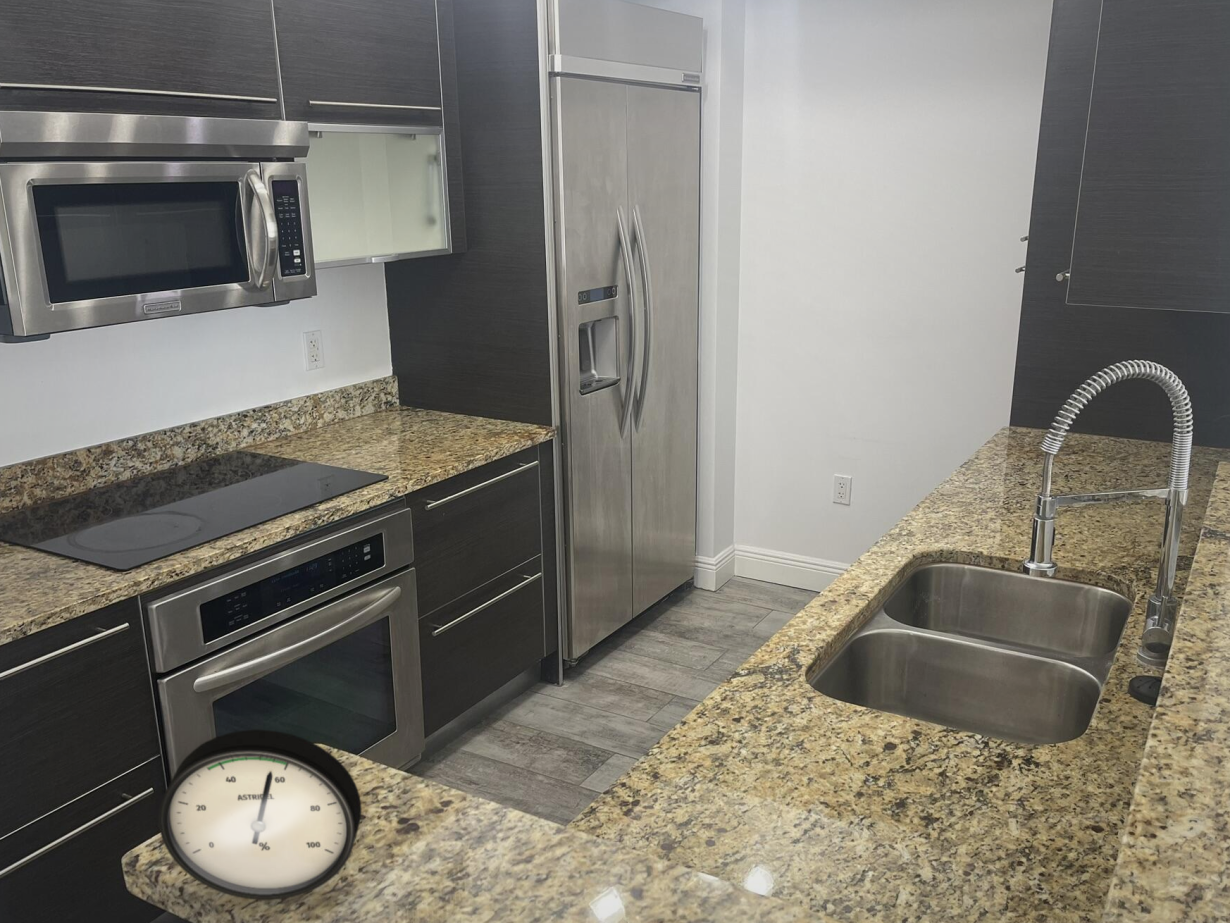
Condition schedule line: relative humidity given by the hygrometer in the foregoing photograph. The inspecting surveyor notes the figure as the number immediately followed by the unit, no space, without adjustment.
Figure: 56%
